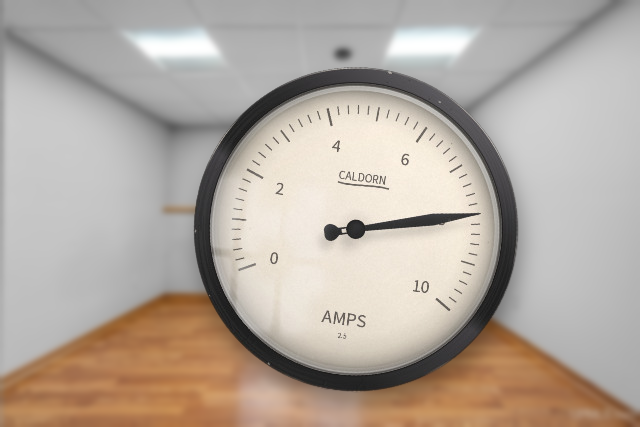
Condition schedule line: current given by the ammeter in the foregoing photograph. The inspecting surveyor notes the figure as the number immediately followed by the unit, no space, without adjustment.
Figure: 8A
